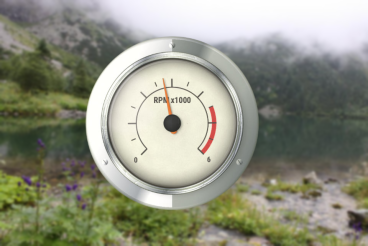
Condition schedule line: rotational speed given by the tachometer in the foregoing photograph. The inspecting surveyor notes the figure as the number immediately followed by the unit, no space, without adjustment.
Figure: 2750rpm
